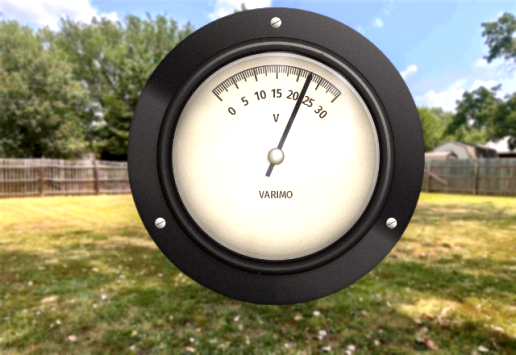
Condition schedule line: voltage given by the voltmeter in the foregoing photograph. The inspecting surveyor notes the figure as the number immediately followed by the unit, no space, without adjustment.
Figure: 22.5V
